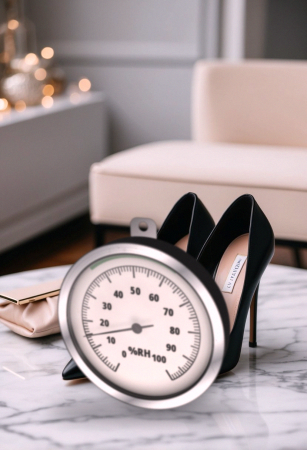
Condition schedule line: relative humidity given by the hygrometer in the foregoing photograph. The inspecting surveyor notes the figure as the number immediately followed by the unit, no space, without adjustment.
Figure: 15%
